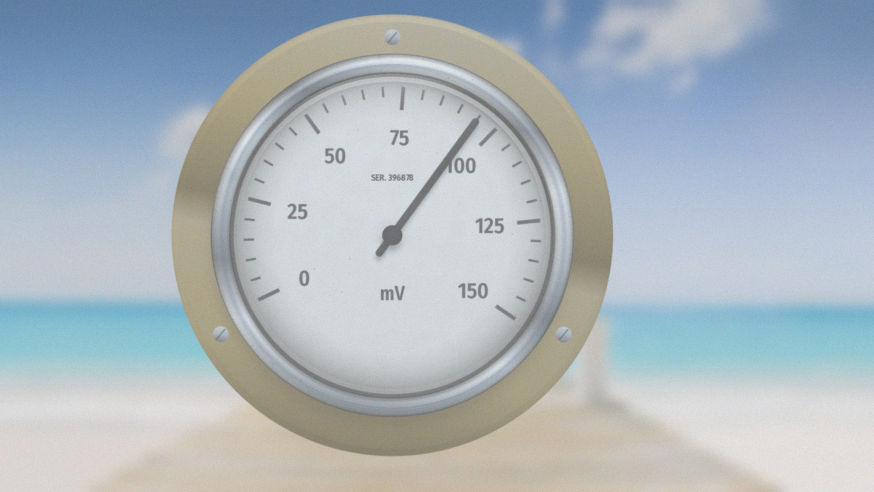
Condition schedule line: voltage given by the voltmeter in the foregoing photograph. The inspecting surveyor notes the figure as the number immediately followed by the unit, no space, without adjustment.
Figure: 95mV
